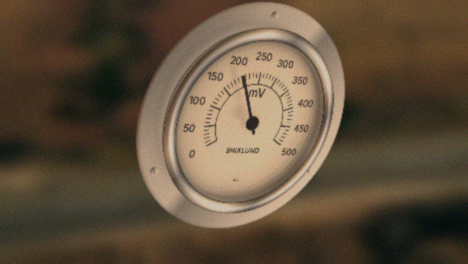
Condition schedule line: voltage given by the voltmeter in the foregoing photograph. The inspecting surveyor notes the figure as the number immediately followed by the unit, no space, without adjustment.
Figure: 200mV
